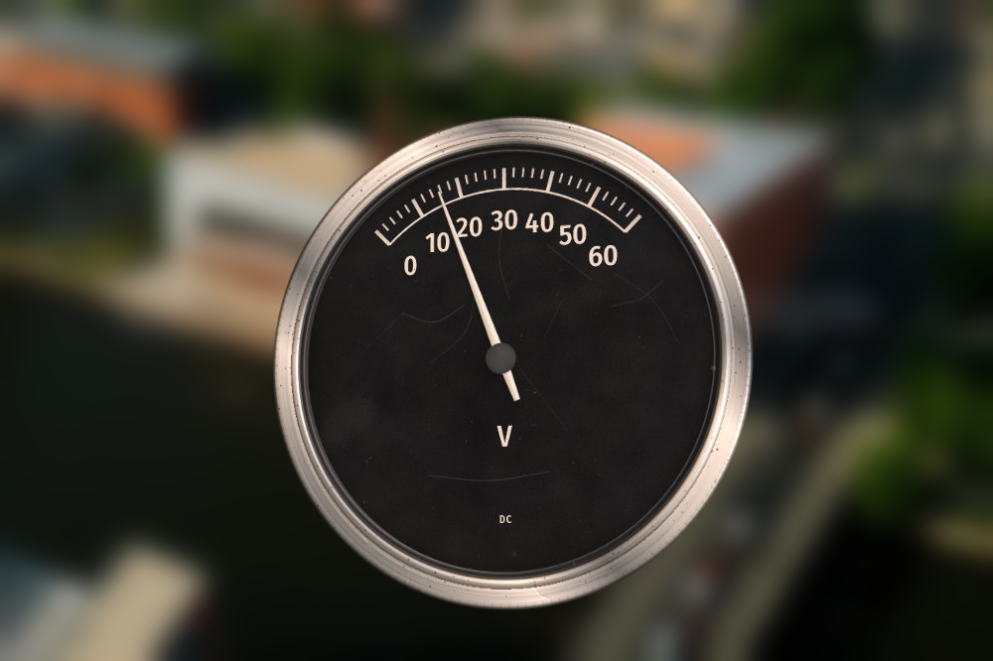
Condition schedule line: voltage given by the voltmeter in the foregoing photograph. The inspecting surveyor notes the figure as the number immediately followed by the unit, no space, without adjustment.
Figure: 16V
